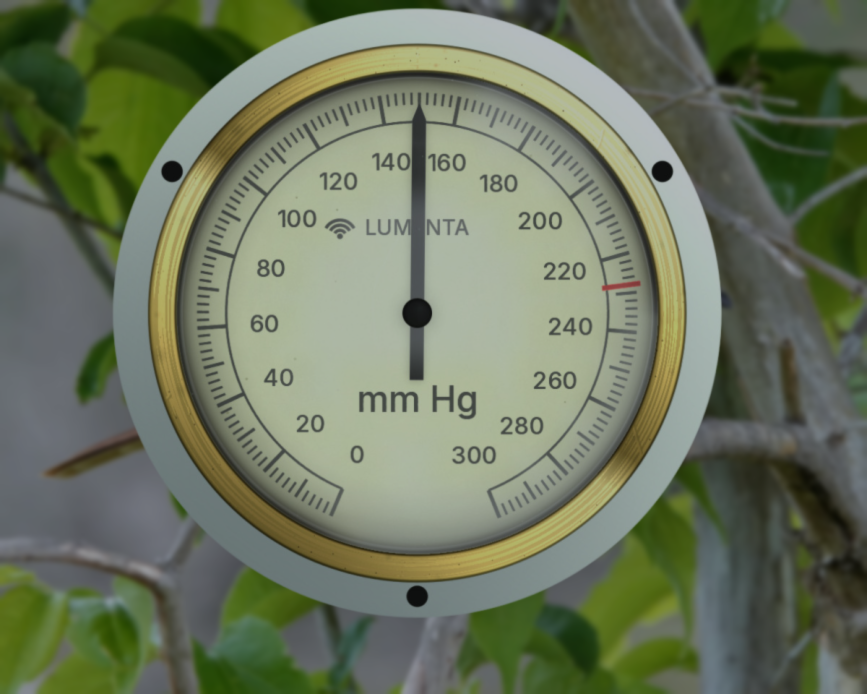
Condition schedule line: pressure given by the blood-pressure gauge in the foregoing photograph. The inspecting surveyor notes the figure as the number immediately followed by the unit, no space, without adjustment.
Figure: 150mmHg
